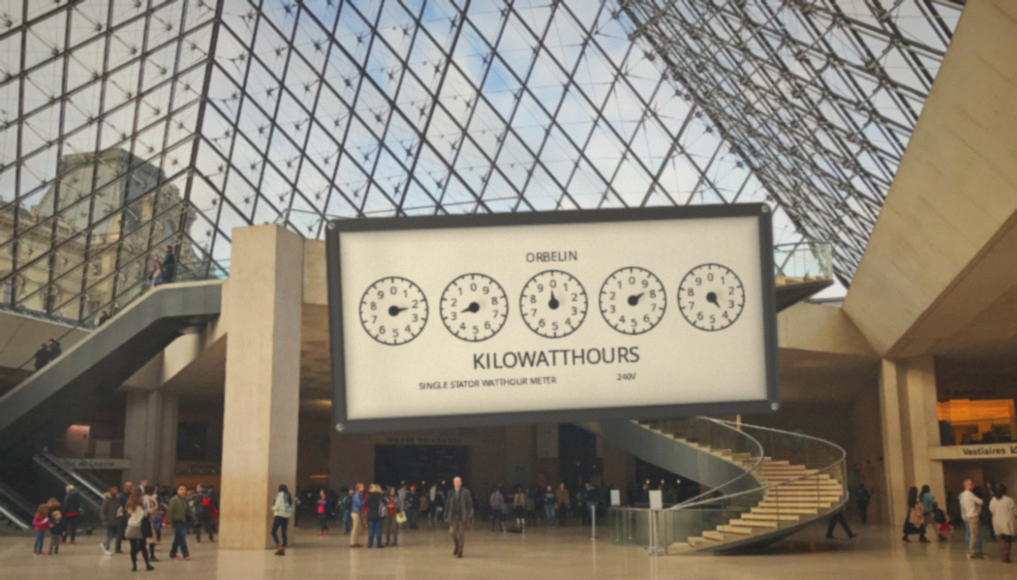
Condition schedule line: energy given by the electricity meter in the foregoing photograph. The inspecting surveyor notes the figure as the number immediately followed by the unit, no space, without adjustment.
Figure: 22984kWh
